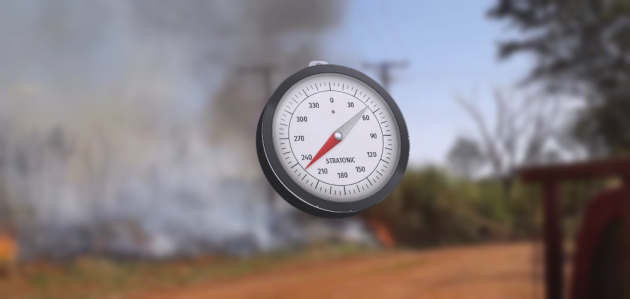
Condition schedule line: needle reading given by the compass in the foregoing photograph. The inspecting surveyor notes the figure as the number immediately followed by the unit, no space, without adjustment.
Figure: 230°
